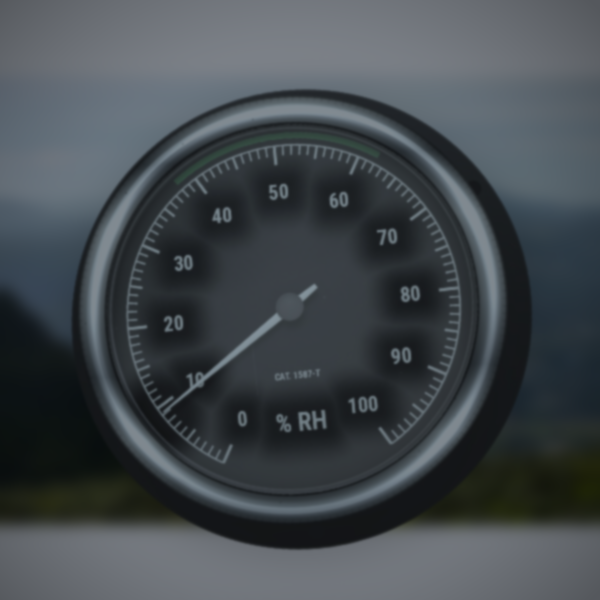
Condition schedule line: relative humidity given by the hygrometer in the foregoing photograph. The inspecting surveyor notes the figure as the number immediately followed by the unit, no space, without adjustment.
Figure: 9%
